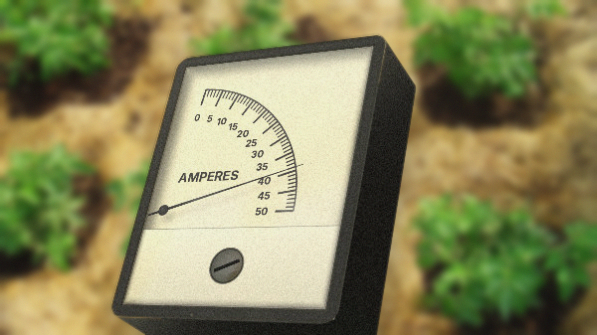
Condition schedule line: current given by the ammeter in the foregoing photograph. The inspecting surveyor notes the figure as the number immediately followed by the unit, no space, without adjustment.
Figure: 40A
